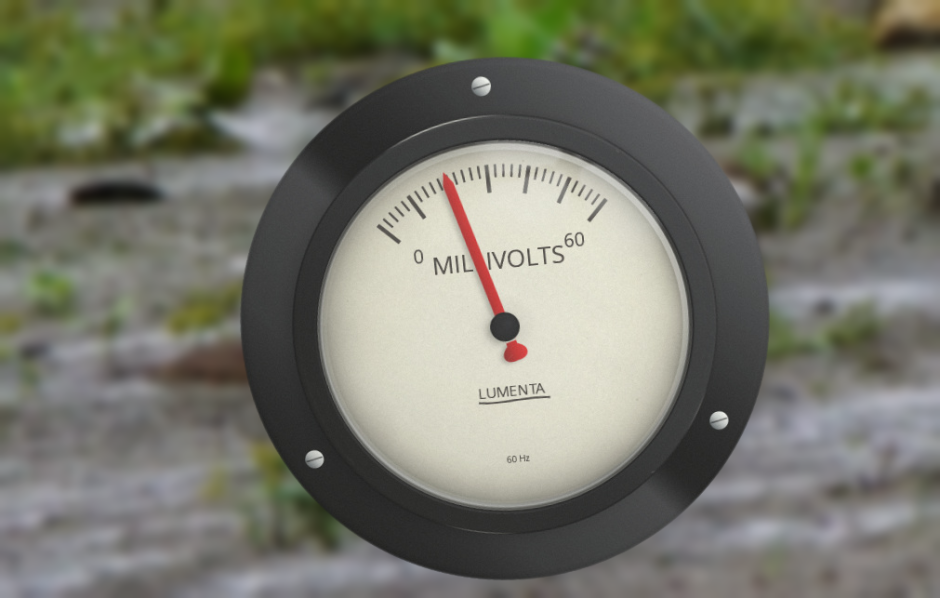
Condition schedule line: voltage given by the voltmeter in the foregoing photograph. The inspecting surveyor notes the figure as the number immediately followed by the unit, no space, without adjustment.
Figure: 20mV
